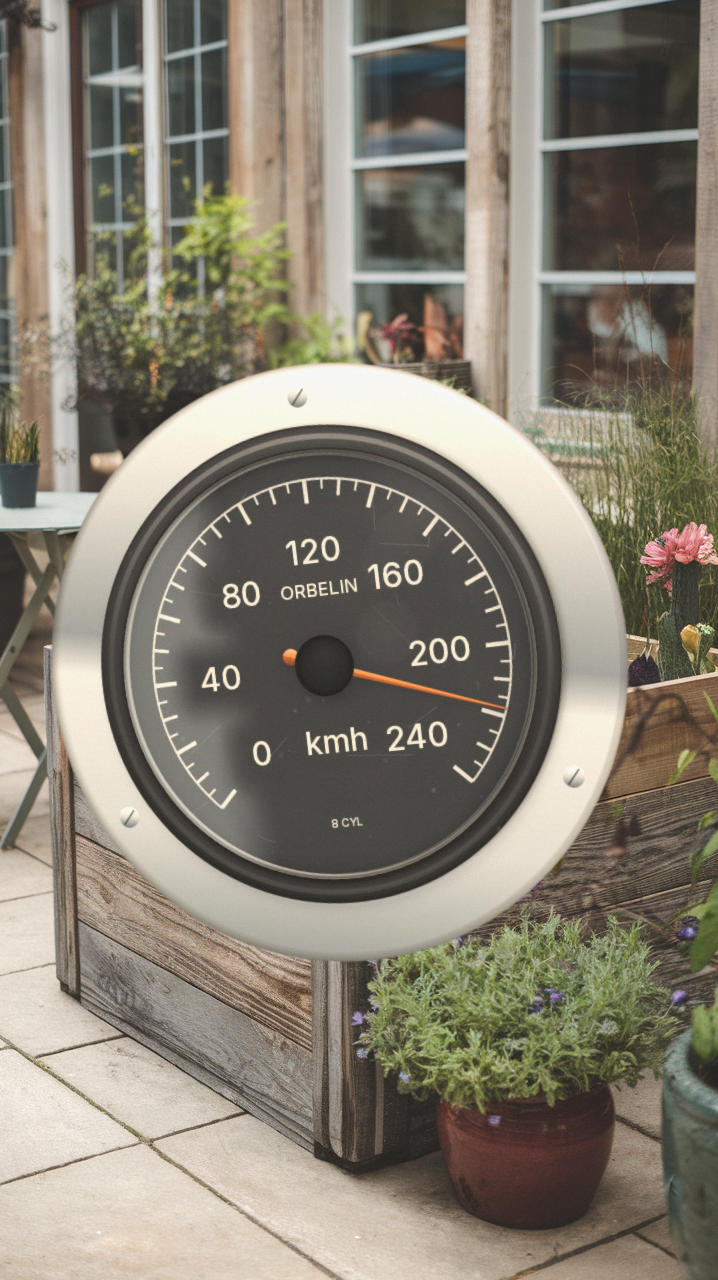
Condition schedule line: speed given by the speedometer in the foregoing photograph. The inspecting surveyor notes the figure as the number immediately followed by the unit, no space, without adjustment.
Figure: 217.5km/h
